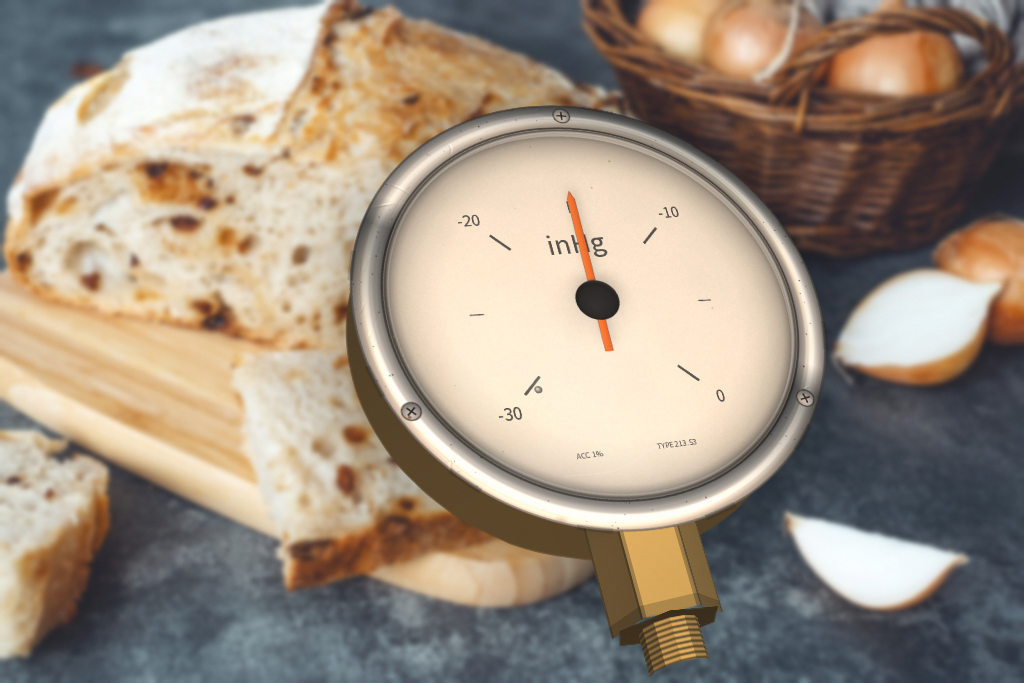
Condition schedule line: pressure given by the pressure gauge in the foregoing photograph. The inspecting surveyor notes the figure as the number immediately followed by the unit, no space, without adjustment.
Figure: -15inHg
